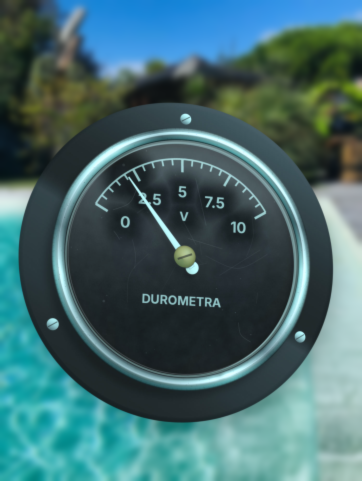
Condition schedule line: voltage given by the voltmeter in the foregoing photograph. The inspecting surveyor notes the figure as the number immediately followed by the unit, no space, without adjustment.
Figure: 2V
